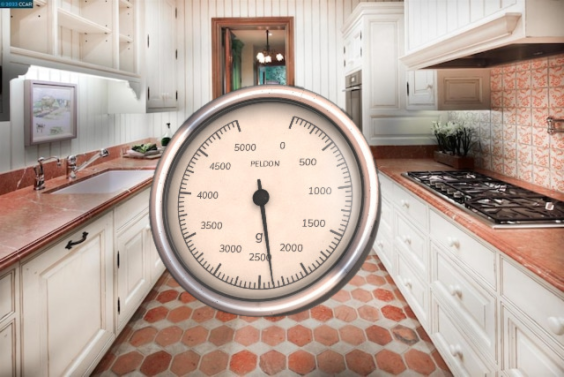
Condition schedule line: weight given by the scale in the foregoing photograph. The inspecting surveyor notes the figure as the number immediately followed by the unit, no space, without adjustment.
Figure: 2350g
